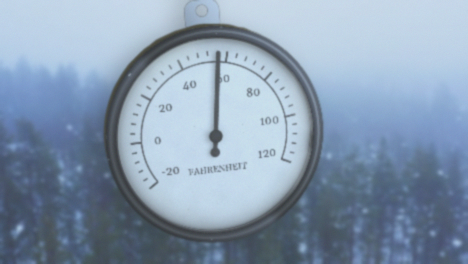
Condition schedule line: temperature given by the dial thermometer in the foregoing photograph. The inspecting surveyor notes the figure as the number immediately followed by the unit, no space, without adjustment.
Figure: 56°F
